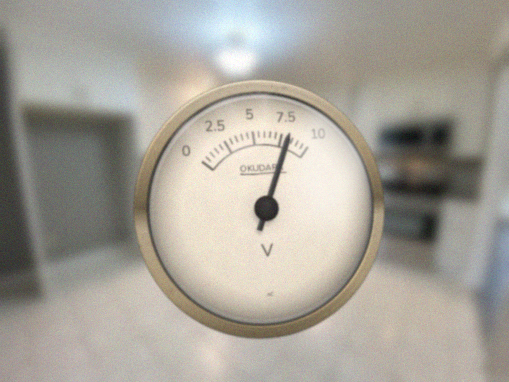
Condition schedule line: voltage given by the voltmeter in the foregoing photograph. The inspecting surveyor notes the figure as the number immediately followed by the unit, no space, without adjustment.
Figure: 8V
